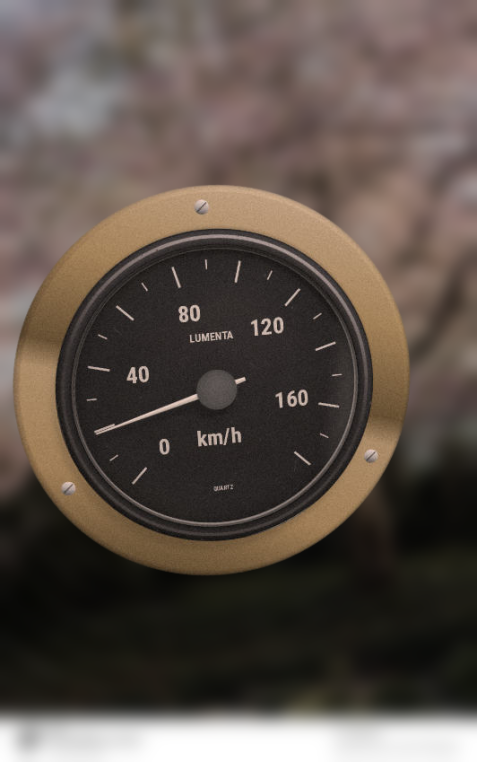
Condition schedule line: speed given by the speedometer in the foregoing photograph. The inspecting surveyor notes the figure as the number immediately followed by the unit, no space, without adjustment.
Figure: 20km/h
